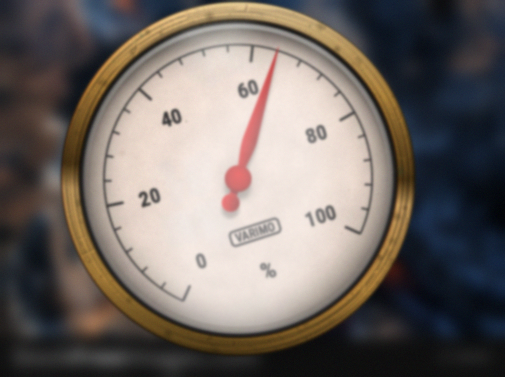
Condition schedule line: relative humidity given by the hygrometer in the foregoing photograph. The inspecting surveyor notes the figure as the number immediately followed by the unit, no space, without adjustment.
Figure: 64%
